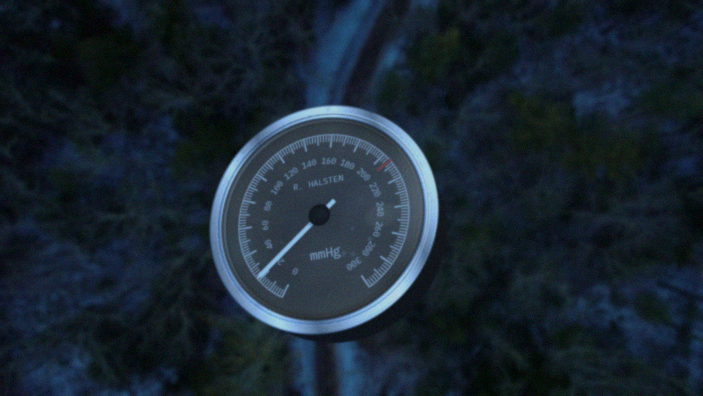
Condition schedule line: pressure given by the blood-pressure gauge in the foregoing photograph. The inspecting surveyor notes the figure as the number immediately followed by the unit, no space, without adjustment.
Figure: 20mmHg
